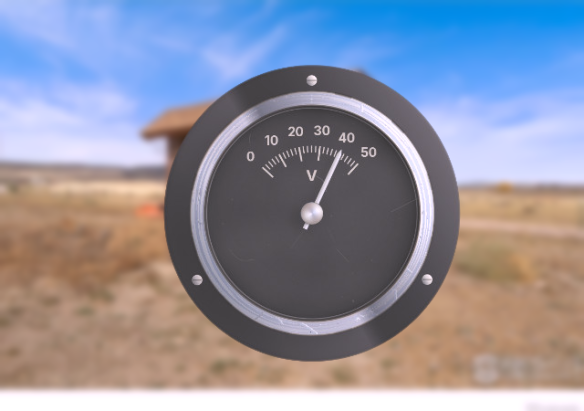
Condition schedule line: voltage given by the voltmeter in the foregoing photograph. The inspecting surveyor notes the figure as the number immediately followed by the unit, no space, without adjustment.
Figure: 40V
